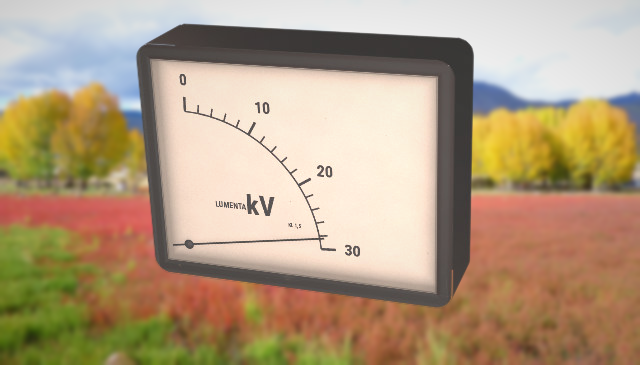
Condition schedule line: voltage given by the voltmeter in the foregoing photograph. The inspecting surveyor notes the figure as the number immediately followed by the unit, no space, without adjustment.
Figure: 28kV
